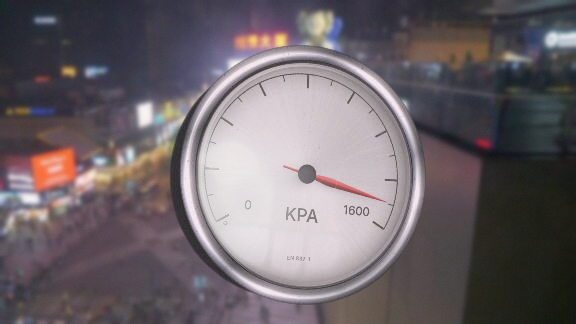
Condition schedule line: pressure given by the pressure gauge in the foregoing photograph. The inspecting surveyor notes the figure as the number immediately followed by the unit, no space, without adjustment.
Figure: 1500kPa
